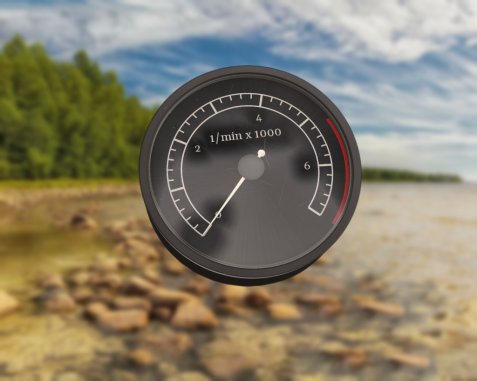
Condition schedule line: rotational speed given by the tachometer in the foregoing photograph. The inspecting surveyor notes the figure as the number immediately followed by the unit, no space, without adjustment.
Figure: 0rpm
